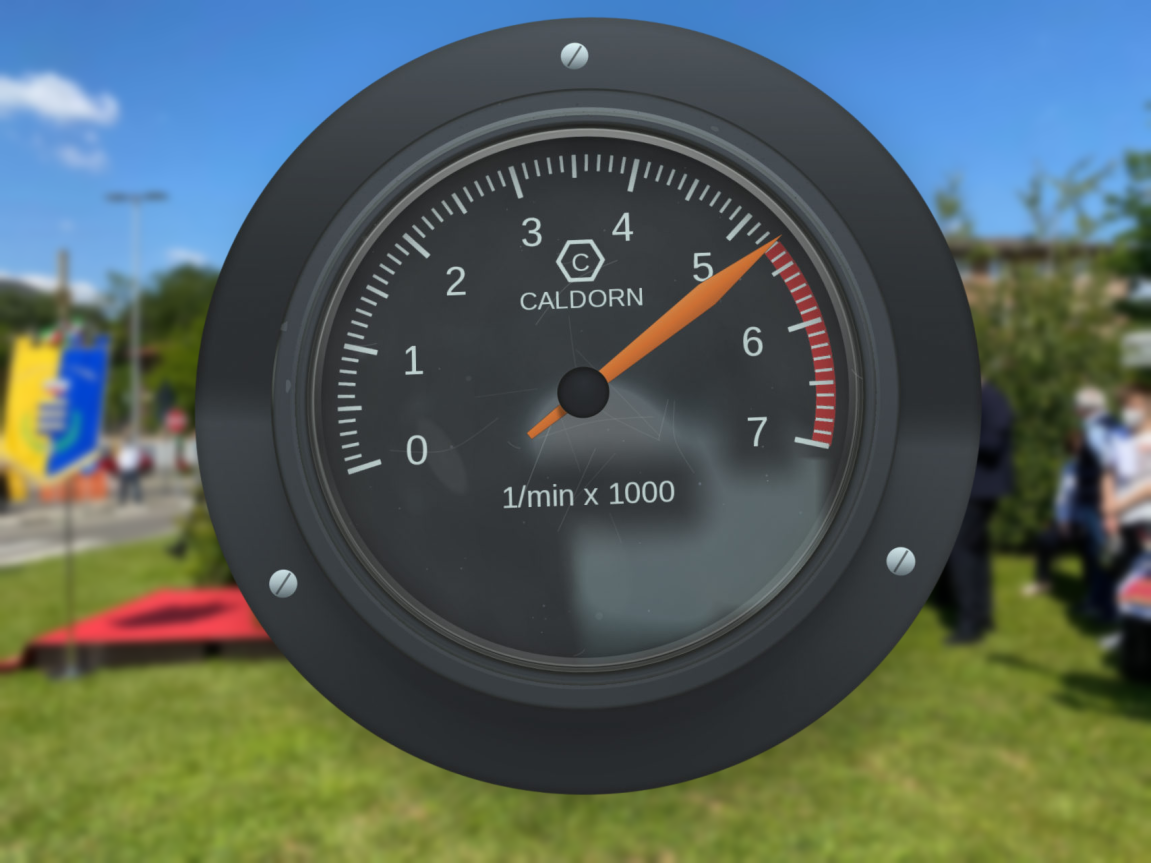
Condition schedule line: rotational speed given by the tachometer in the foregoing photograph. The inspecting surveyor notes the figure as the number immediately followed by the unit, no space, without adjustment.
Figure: 5300rpm
